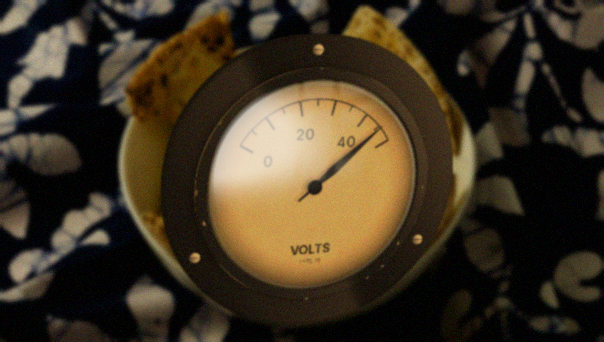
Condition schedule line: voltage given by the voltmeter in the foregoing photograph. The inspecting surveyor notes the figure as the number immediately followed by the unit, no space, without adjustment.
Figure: 45V
